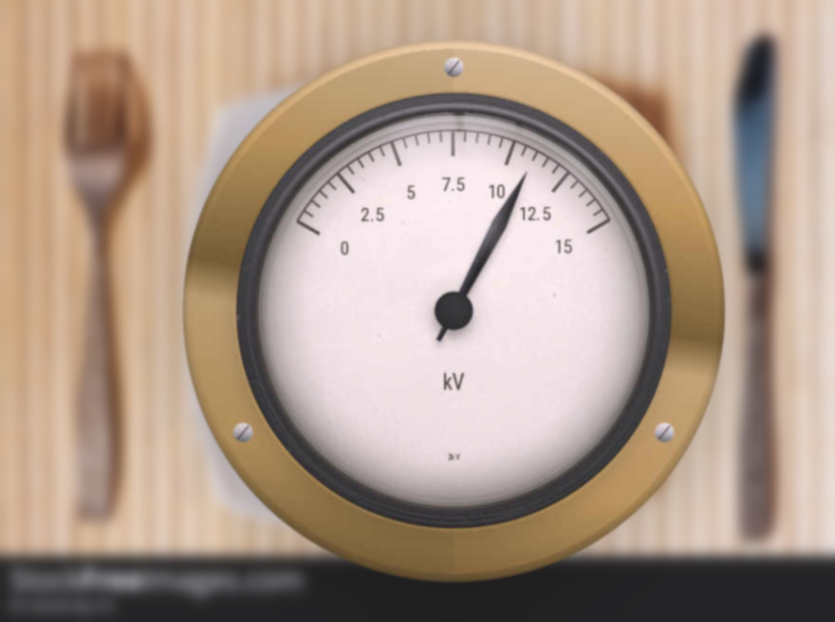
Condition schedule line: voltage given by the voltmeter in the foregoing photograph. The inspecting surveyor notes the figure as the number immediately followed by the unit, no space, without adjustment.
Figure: 11kV
